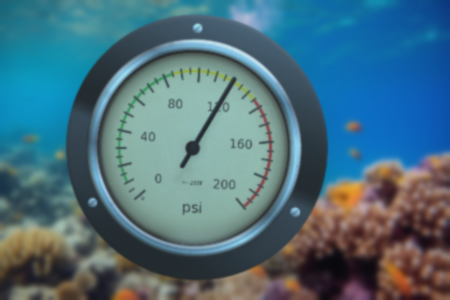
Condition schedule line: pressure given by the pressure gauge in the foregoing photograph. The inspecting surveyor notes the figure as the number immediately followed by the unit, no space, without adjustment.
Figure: 120psi
